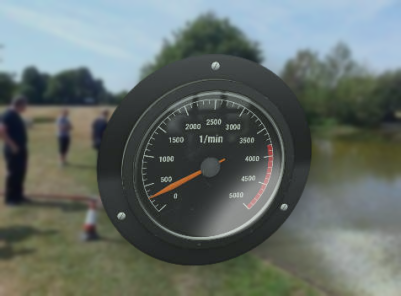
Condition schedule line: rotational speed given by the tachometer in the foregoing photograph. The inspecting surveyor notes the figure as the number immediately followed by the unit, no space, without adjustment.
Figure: 300rpm
